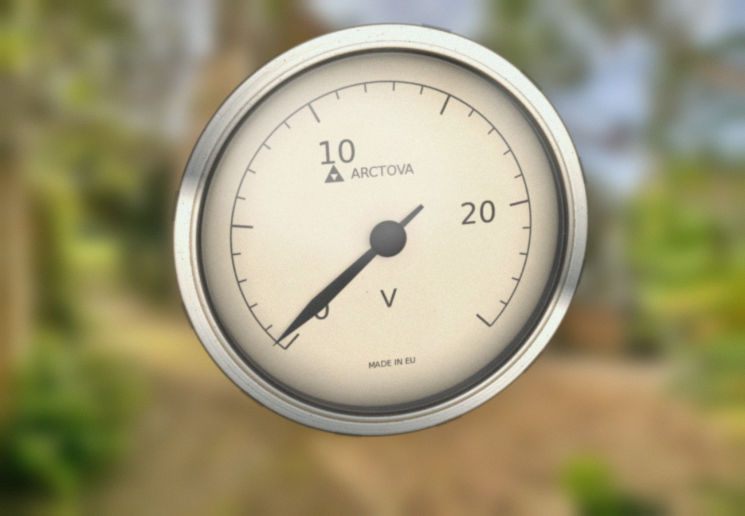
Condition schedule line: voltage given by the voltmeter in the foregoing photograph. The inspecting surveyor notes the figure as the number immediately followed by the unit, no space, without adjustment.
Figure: 0.5V
